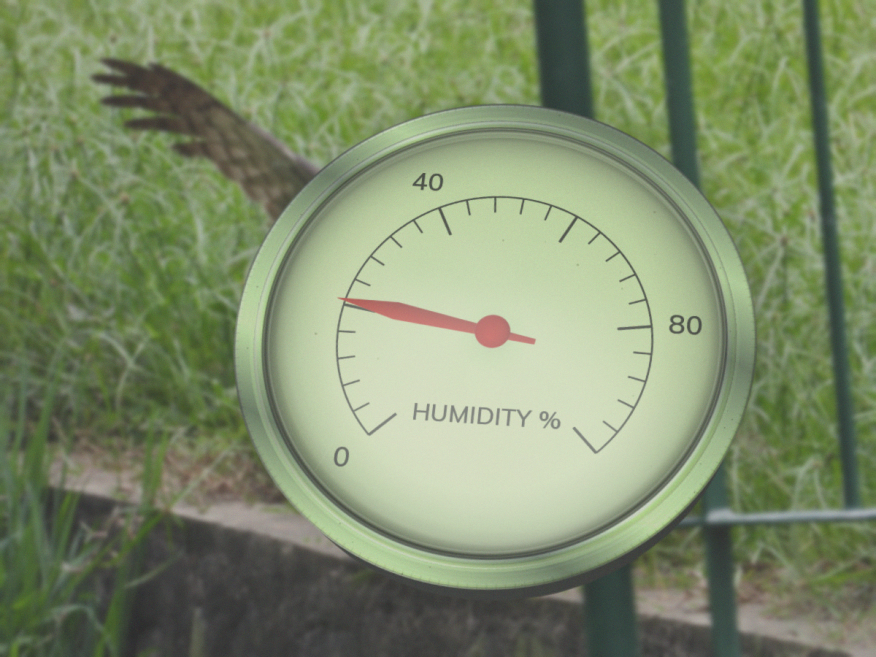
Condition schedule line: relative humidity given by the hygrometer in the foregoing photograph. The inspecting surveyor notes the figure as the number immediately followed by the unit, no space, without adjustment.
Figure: 20%
